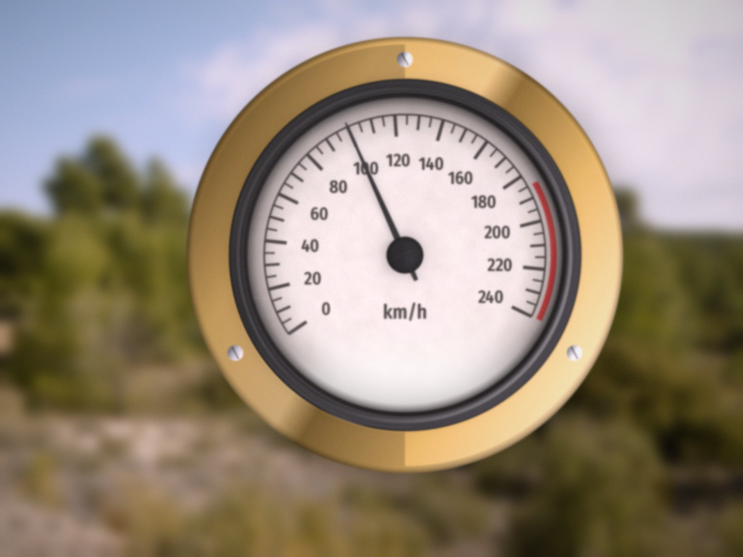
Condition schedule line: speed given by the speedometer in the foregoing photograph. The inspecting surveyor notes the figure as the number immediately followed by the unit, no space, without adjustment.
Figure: 100km/h
